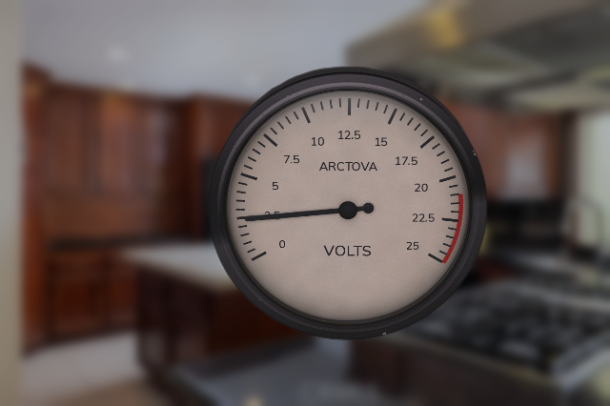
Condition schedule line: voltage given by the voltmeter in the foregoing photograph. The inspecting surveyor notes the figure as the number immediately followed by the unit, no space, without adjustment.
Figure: 2.5V
